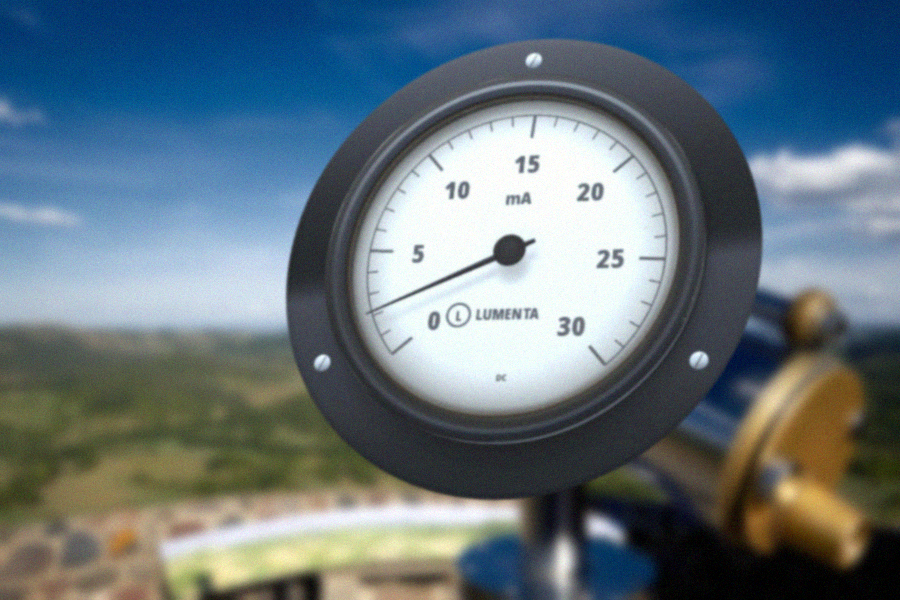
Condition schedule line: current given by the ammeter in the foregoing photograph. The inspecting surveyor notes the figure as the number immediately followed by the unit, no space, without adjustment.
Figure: 2mA
